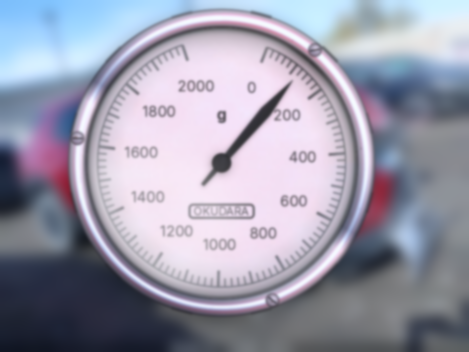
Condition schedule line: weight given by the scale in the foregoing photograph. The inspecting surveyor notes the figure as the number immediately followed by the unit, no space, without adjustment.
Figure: 120g
